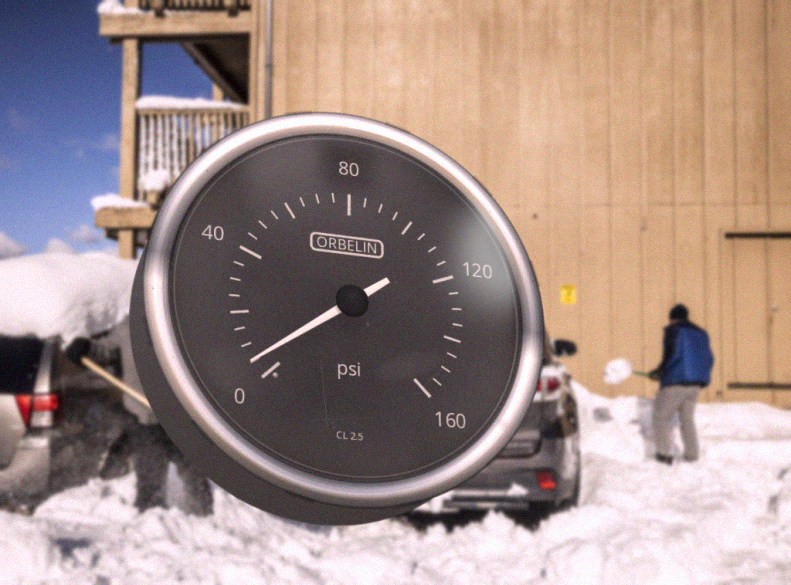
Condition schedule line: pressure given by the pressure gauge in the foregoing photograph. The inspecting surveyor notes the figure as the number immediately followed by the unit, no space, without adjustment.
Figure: 5psi
